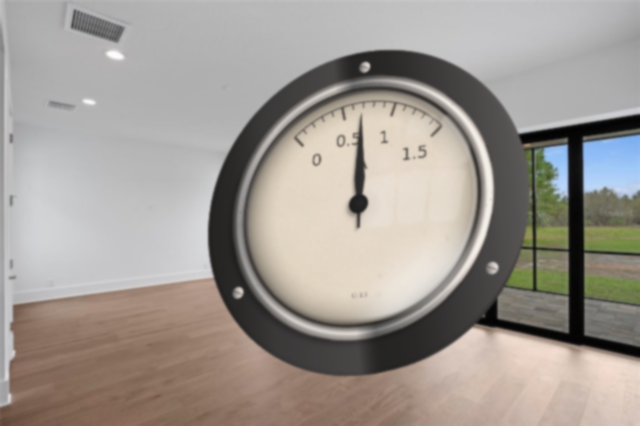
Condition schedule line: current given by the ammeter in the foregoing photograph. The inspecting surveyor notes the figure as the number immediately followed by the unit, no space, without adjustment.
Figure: 0.7A
